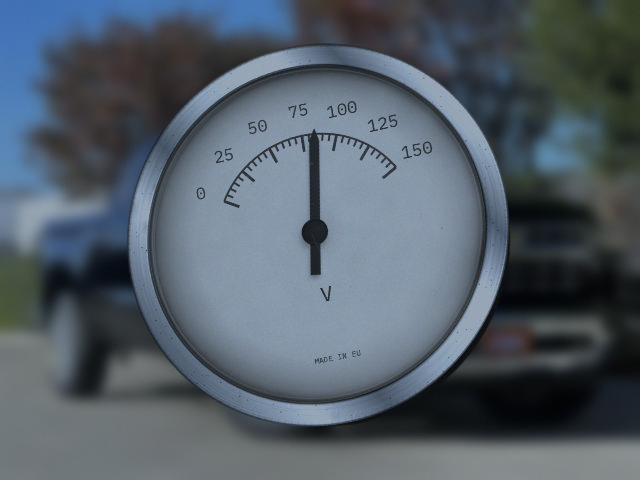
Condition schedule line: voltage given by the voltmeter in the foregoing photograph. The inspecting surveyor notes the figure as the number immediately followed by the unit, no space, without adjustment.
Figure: 85V
